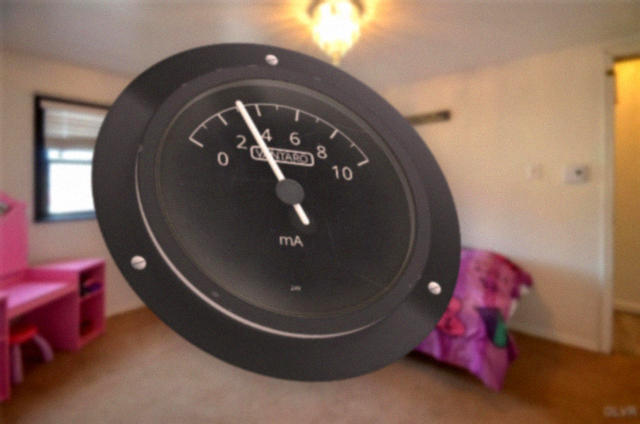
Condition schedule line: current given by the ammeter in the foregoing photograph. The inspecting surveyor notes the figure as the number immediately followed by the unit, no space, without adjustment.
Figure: 3mA
